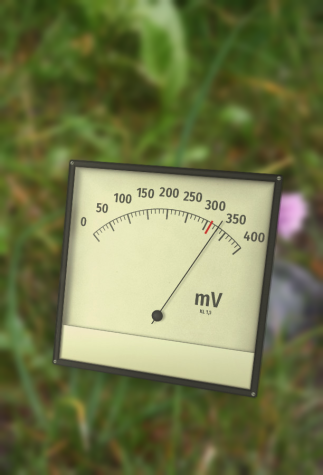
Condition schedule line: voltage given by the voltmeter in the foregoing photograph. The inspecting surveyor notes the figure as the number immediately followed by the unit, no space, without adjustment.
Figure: 330mV
